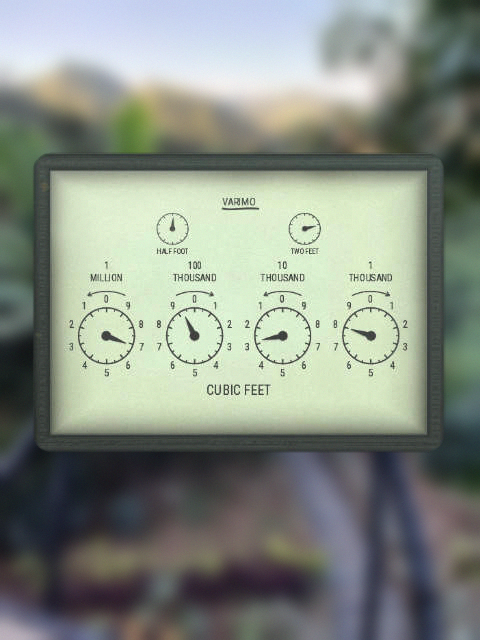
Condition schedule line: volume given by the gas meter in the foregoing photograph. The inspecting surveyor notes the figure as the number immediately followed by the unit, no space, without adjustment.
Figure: 692800ft³
